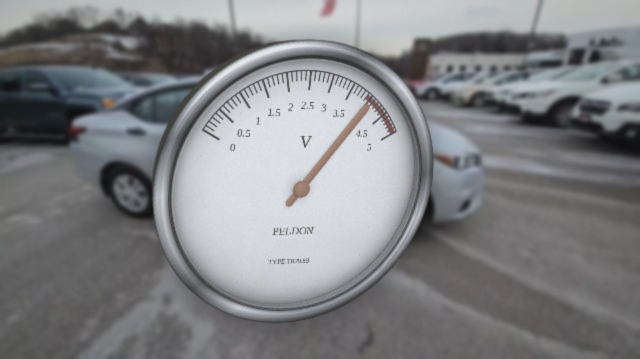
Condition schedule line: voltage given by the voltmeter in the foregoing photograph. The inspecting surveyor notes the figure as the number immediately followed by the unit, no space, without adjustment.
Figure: 4V
